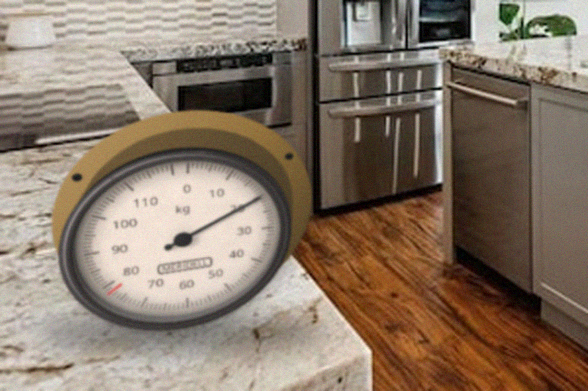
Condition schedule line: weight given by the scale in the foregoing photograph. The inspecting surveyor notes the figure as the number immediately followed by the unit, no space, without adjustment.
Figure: 20kg
